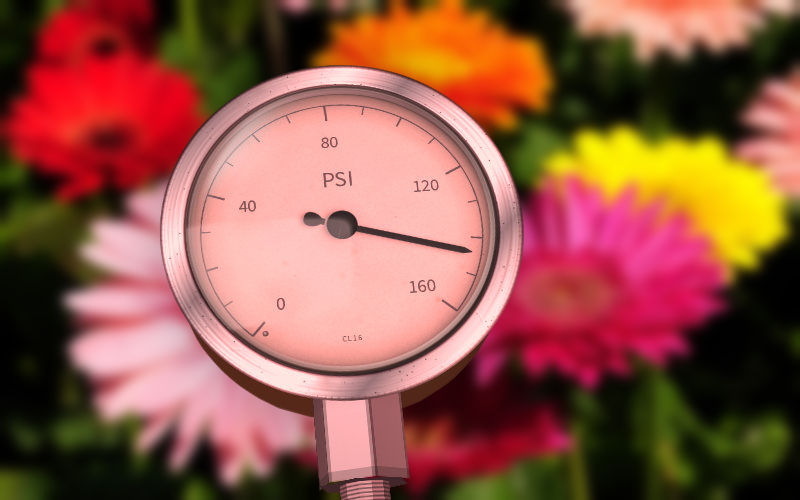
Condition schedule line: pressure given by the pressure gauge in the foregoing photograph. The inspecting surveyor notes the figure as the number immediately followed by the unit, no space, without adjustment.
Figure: 145psi
